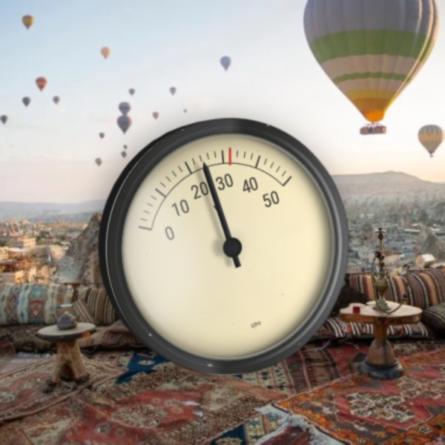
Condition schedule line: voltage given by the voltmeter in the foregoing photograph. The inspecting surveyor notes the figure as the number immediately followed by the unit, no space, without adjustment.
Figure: 24V
